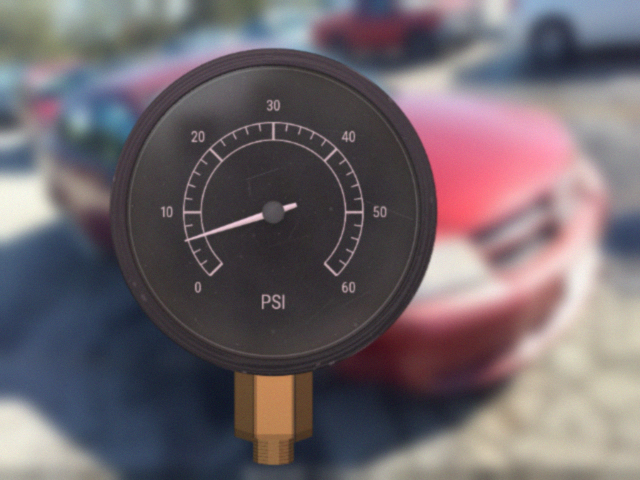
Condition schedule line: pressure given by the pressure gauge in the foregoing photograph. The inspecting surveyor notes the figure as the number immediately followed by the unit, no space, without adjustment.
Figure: 6psi
